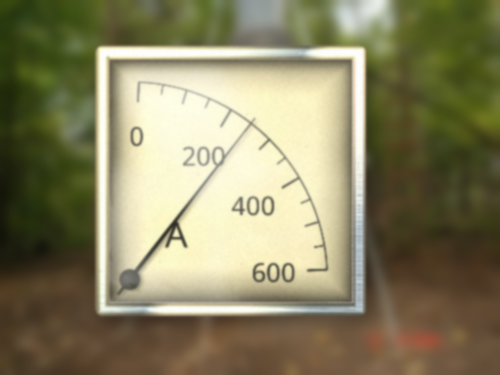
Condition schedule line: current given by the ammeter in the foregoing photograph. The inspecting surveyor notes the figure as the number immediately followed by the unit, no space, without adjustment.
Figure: 250A
